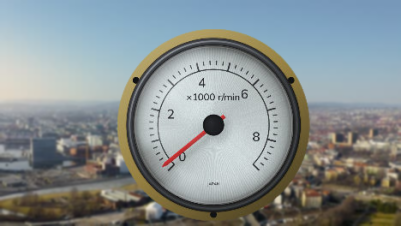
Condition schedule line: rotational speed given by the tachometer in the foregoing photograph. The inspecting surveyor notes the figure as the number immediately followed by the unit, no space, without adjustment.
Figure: 200rpm
